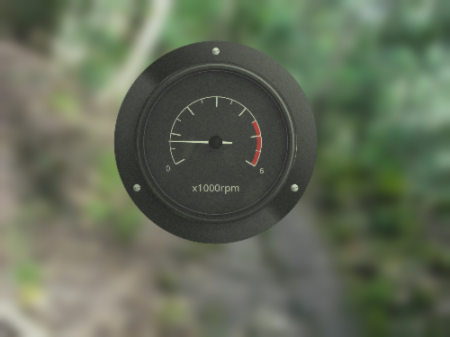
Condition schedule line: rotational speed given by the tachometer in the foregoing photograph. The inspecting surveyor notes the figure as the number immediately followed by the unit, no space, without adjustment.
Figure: 750rpm
